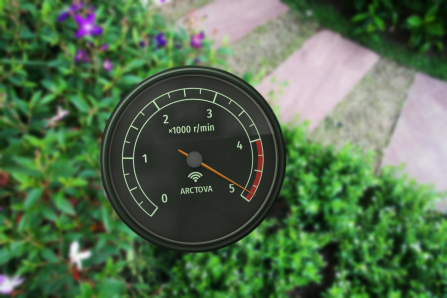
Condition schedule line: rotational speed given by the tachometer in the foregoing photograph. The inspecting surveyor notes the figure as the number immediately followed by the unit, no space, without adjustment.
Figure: 4875rpm
